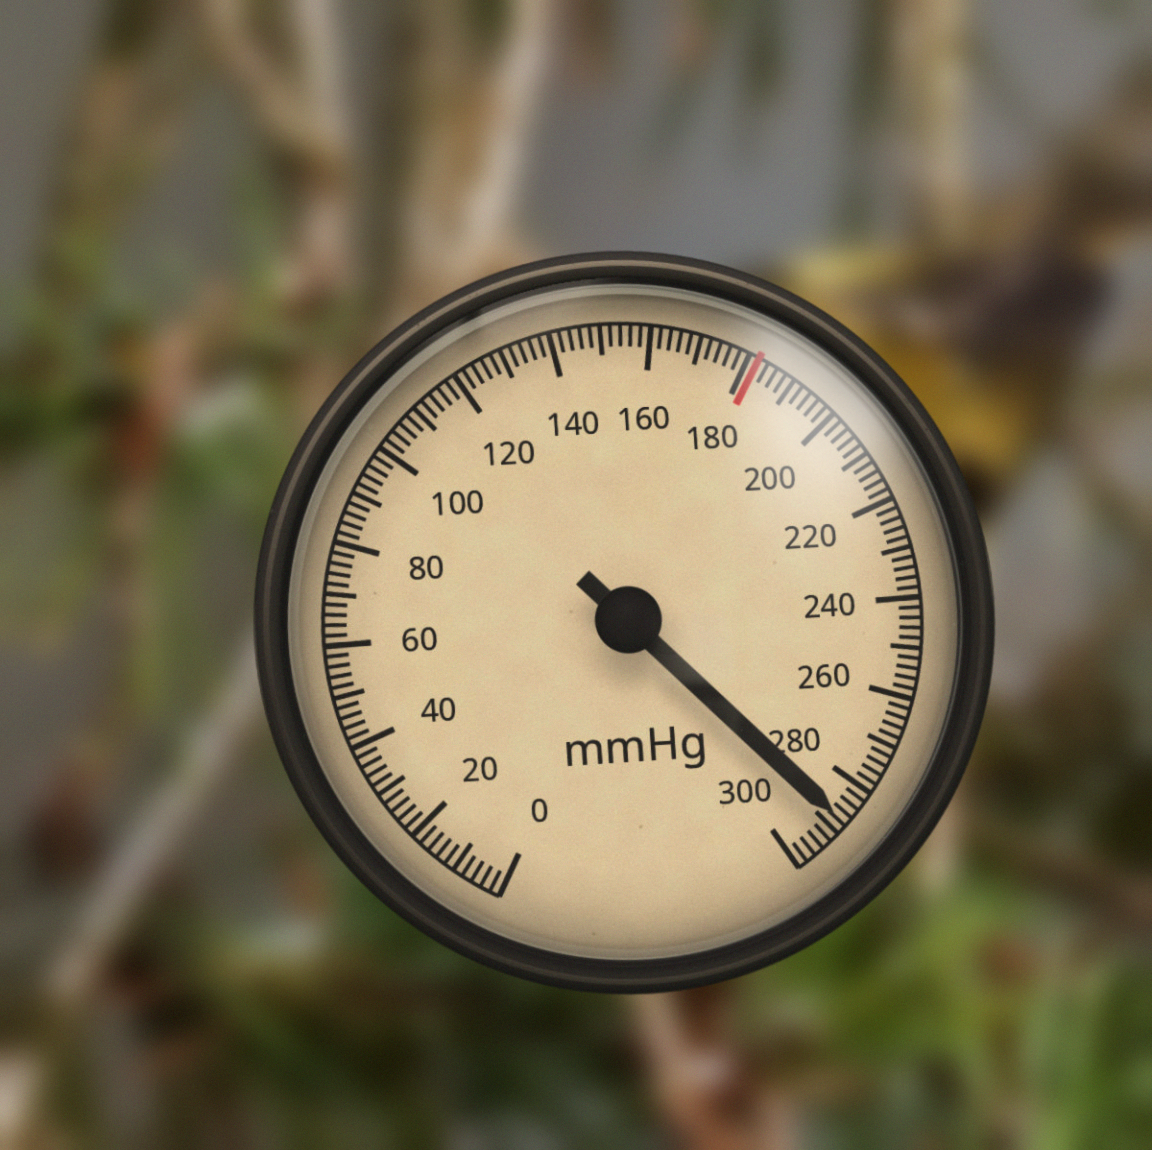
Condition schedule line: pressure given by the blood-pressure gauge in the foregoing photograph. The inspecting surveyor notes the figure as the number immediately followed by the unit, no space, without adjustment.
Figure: 288mmHg
